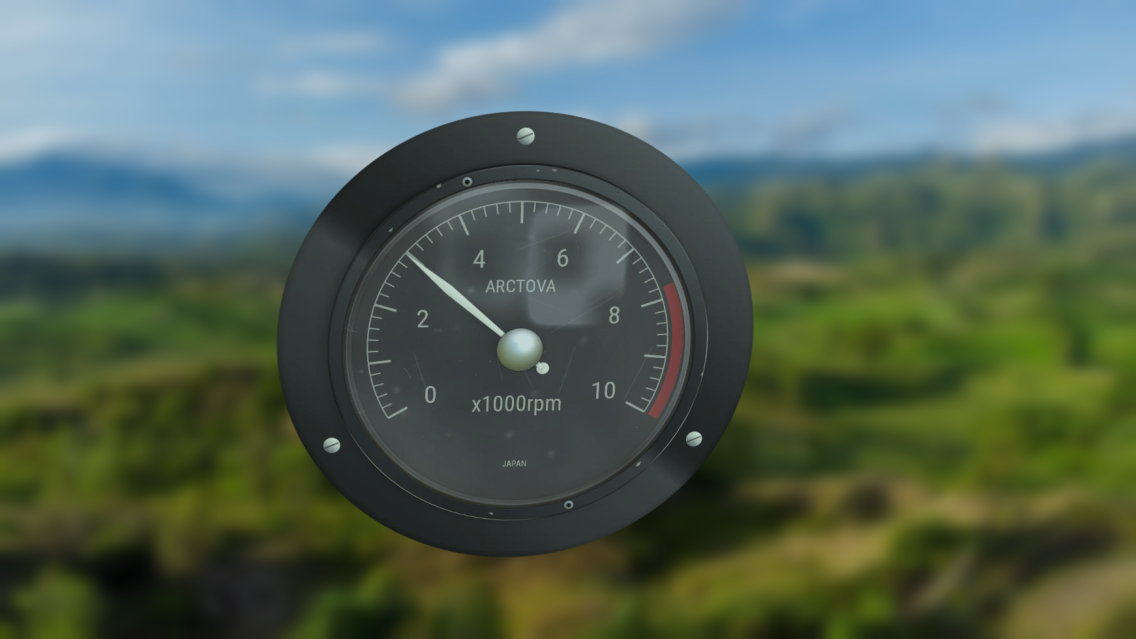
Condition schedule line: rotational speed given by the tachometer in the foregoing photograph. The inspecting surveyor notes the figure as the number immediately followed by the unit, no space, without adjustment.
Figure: 3000rpm
